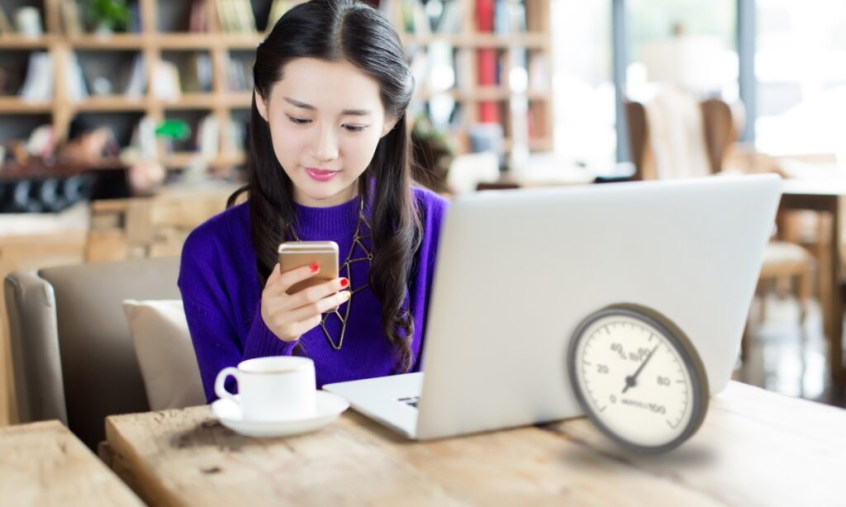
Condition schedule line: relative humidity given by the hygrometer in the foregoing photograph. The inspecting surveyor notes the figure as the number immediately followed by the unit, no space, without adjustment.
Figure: 64%
